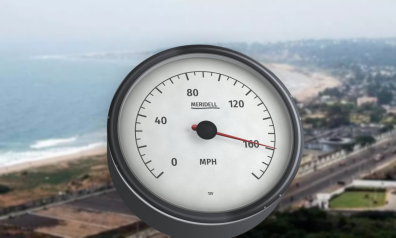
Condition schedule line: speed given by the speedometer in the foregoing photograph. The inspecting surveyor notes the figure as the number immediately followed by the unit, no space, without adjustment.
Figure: 160mph
